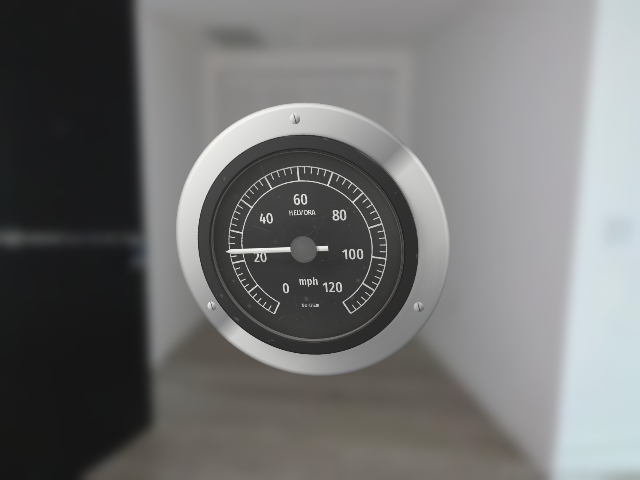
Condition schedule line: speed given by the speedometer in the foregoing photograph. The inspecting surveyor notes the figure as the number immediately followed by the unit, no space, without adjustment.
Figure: 24mph
